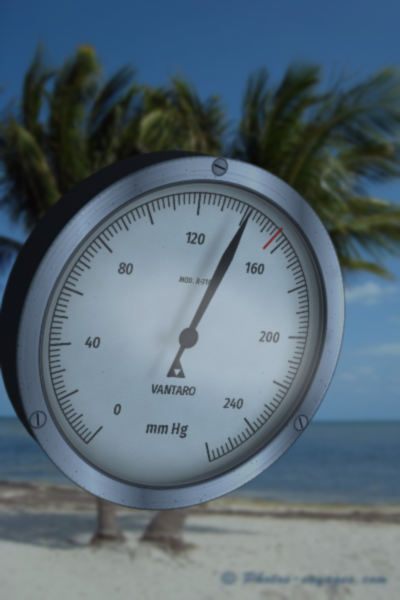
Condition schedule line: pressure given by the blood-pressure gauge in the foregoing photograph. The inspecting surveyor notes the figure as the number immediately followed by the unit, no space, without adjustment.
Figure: 140mmHg
